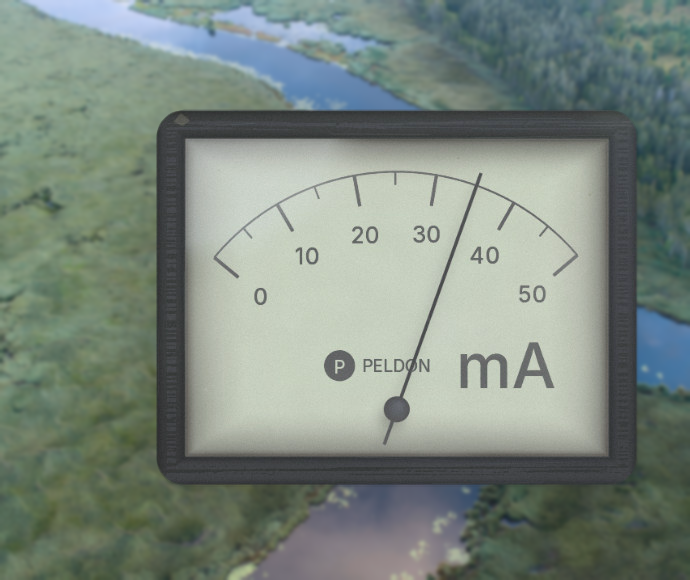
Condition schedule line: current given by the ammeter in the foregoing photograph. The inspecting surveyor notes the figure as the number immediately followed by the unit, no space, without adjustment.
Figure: 35mA
